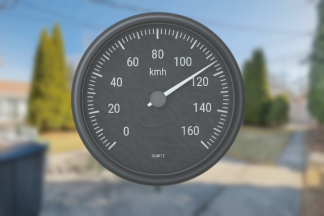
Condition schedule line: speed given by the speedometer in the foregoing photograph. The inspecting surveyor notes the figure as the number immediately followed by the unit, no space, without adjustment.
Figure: 114km/h
